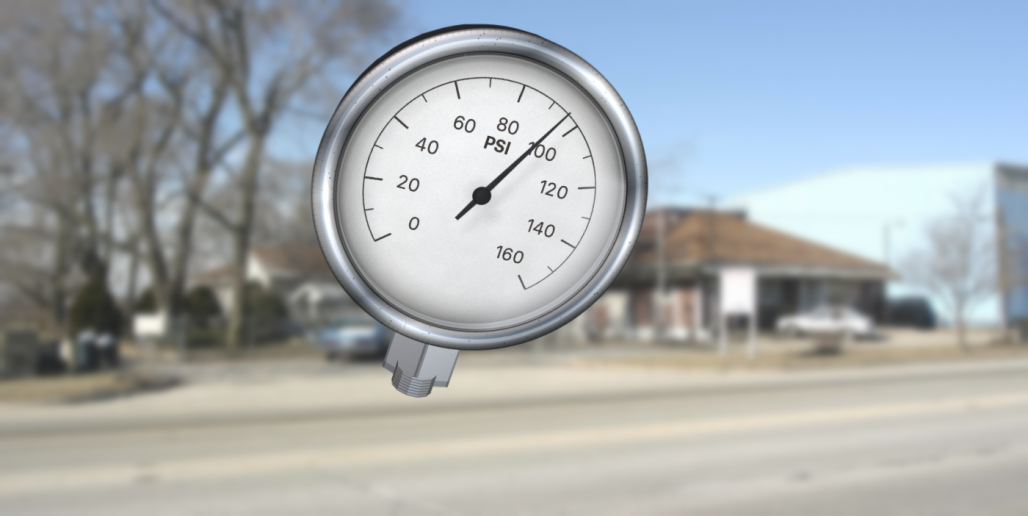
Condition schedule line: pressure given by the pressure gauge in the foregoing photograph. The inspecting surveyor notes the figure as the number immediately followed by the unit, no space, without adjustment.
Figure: 95psi
